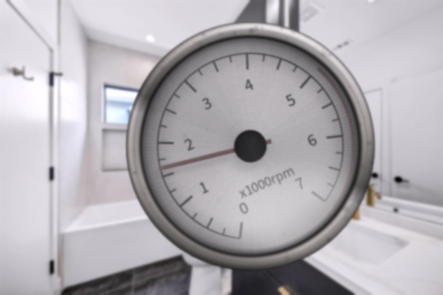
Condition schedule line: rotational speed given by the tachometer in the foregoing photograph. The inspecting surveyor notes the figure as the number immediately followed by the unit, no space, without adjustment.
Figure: 1625rpm
